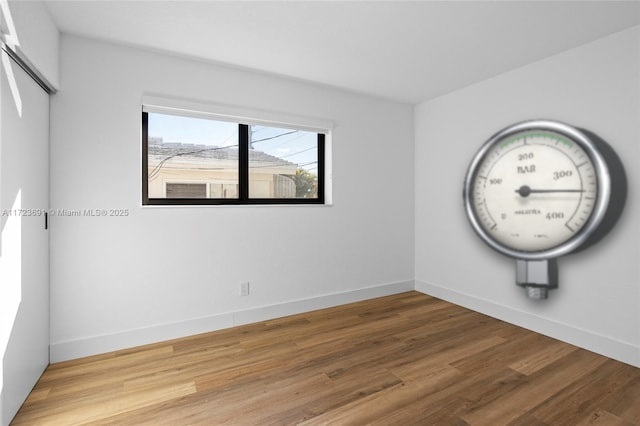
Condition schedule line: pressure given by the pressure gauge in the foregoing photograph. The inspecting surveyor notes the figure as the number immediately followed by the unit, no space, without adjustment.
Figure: 340bar
